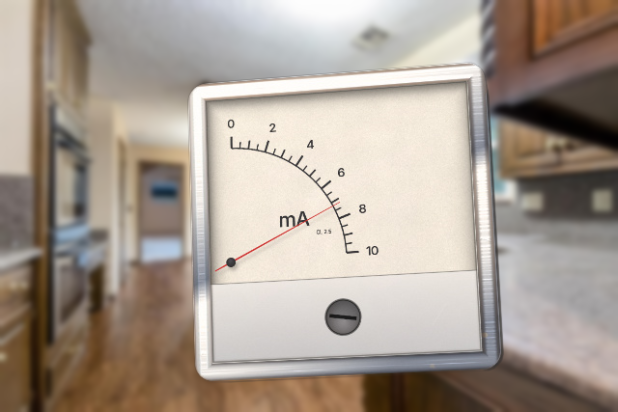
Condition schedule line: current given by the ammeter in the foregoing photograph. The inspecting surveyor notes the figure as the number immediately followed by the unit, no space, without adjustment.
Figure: 7.25mA
